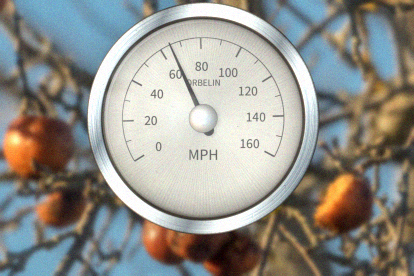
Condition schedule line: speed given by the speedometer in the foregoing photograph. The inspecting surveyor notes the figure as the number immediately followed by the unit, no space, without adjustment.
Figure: 65mph
